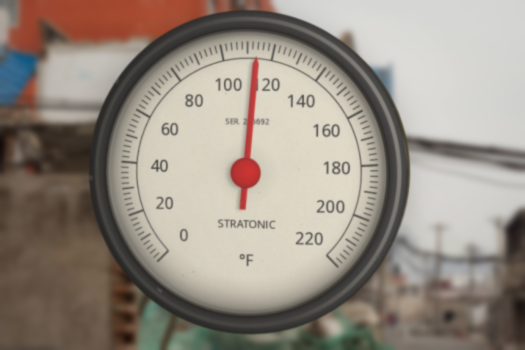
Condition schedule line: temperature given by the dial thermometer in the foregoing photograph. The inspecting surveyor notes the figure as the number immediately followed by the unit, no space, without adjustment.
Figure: 114°F
